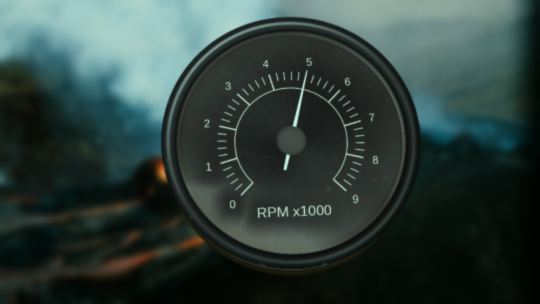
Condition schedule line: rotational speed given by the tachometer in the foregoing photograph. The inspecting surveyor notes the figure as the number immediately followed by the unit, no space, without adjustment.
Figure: 5000rpm
